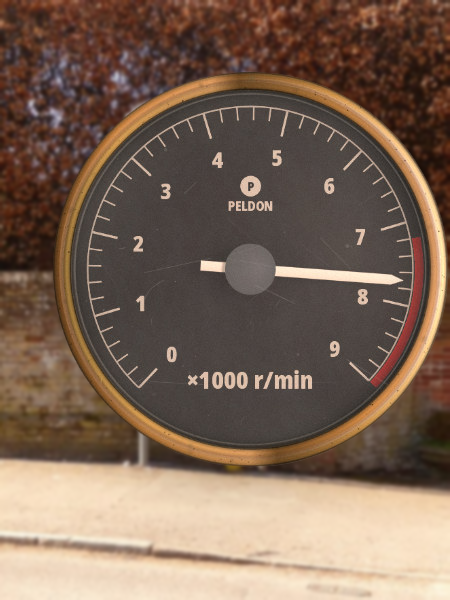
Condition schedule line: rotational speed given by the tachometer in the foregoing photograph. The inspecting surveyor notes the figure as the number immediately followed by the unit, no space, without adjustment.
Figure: 7700rpm
